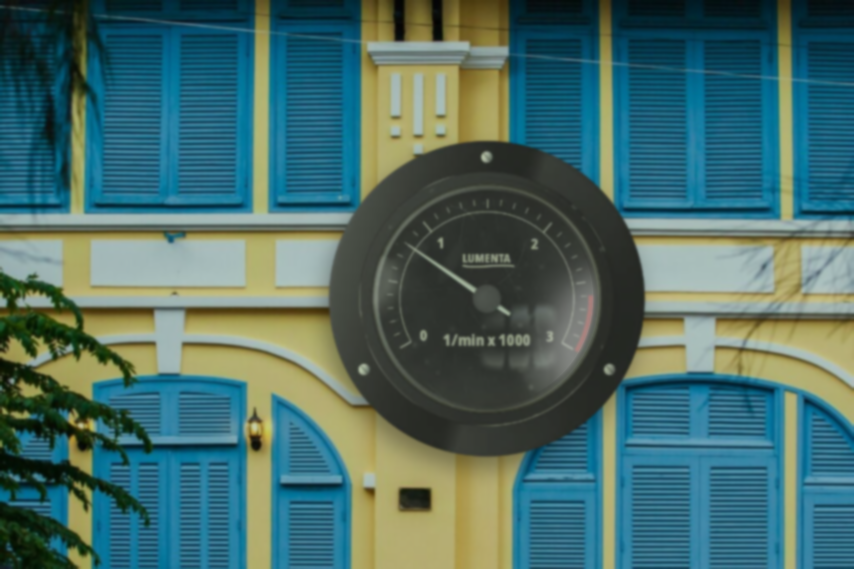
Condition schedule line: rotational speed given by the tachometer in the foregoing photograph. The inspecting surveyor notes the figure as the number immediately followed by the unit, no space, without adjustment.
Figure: 800rpm
